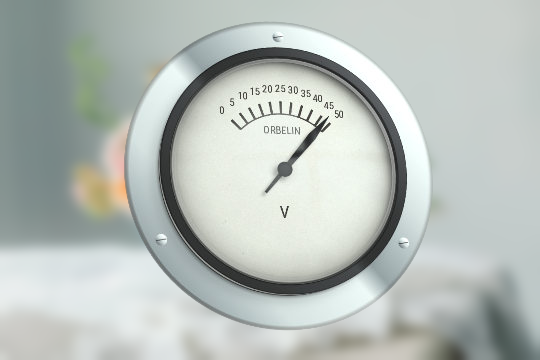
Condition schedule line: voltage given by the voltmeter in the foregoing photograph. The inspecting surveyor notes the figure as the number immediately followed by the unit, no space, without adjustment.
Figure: 47.5V
